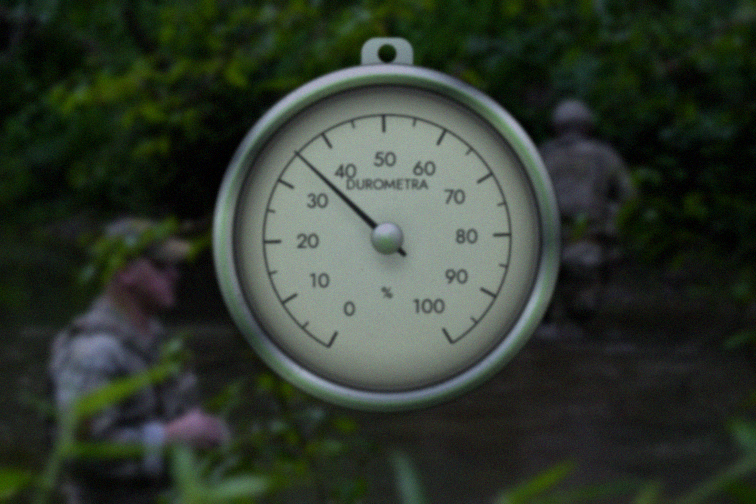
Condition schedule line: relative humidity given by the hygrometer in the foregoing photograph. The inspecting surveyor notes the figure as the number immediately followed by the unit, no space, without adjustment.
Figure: 35%
